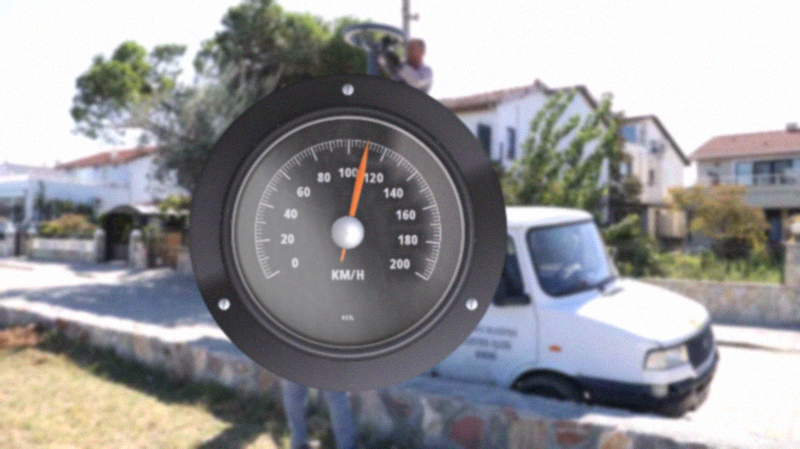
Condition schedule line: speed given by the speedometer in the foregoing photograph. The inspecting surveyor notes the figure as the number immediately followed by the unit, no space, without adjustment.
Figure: 110km/h
